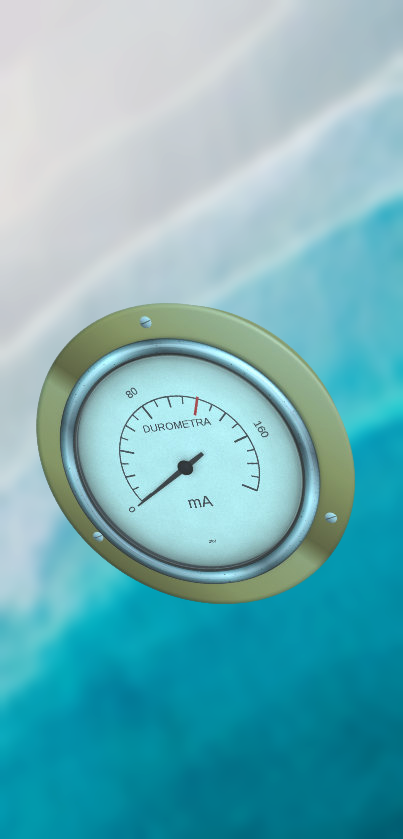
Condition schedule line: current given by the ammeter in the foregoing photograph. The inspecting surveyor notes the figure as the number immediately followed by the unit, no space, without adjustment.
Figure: 0mA
